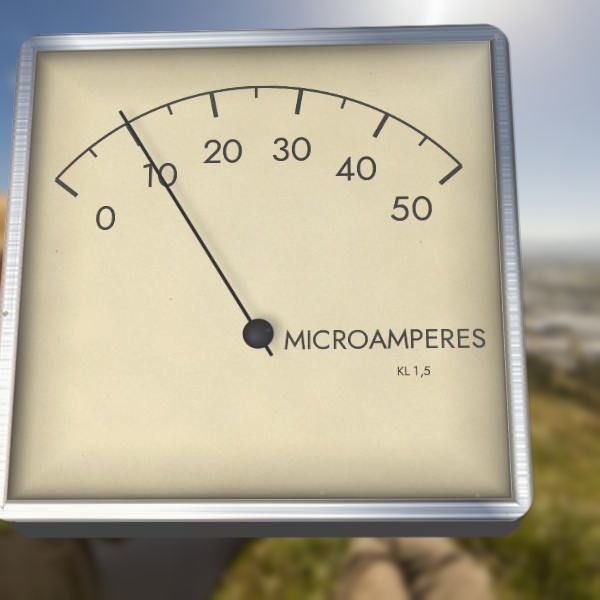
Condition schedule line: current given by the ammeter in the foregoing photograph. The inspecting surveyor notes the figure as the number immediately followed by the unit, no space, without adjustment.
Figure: 10µA
